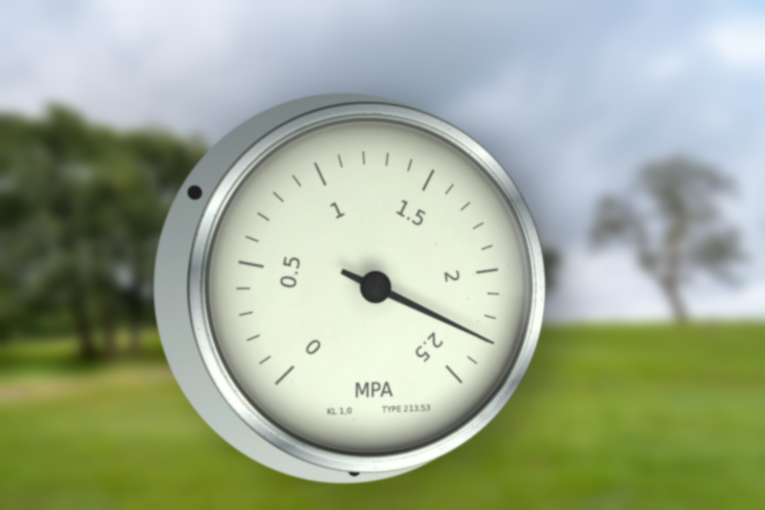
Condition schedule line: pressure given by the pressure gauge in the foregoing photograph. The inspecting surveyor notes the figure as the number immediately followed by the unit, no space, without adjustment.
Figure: 2.3MPa
